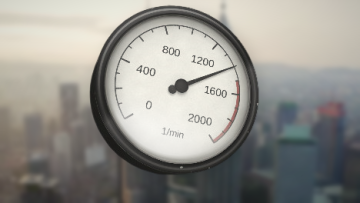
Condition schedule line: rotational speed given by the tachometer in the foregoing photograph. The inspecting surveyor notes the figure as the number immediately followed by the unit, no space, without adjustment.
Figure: 1400rpm
